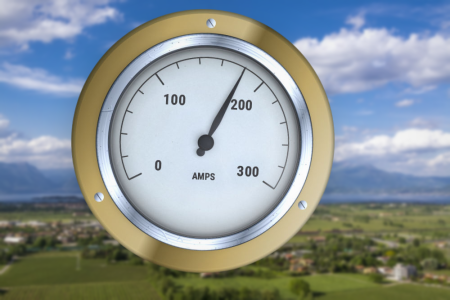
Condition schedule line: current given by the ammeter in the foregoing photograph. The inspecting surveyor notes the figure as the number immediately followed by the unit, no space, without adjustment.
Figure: 180A
